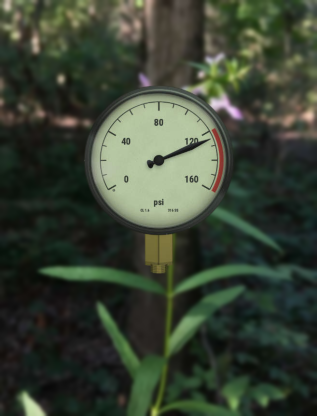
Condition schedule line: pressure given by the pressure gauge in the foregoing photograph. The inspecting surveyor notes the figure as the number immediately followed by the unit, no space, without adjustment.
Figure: 125psi
